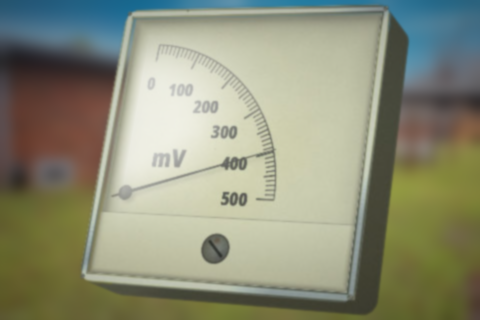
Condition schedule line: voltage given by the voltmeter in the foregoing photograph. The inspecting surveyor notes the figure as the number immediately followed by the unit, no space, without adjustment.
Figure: 400mV
